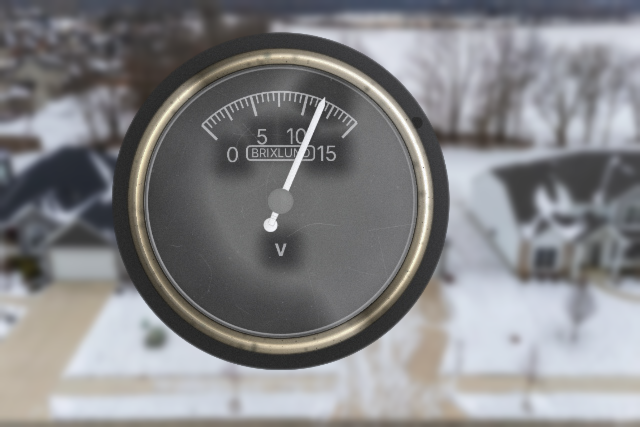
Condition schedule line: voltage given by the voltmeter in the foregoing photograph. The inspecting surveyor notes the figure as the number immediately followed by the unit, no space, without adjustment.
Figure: 11.5V
